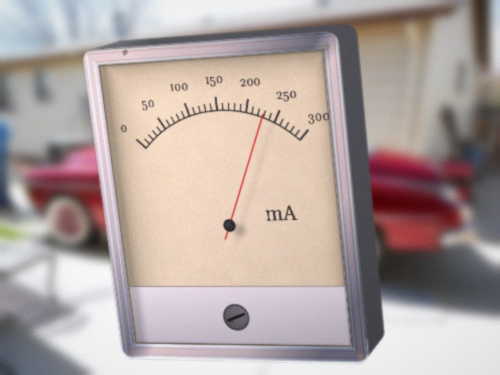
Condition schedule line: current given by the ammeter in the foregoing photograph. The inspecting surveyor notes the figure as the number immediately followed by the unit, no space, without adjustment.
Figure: 230mA
